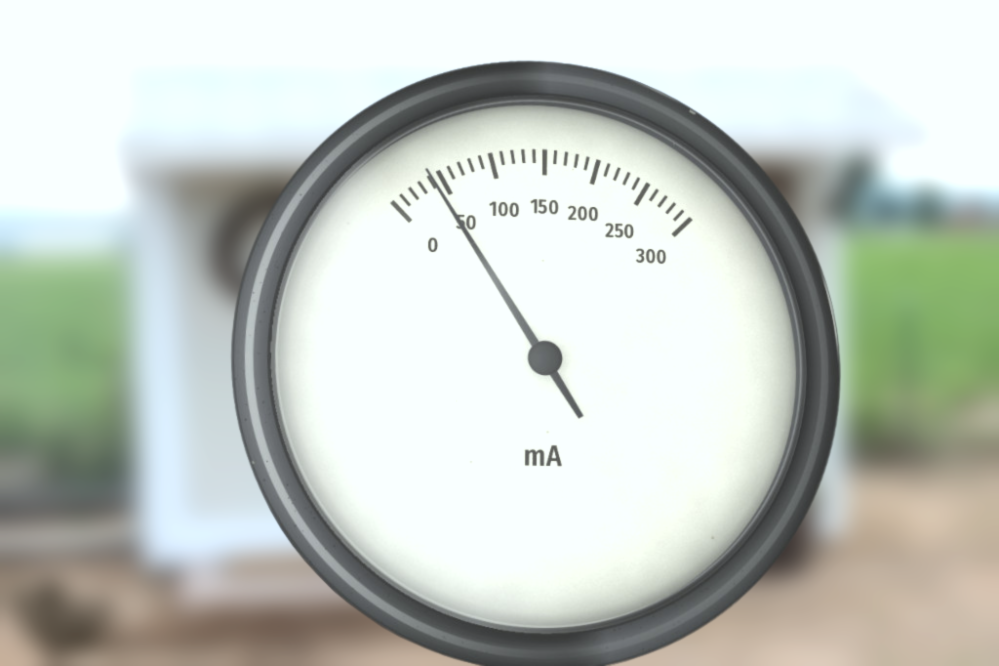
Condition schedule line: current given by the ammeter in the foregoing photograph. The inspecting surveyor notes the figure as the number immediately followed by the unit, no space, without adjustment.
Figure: 40mA
